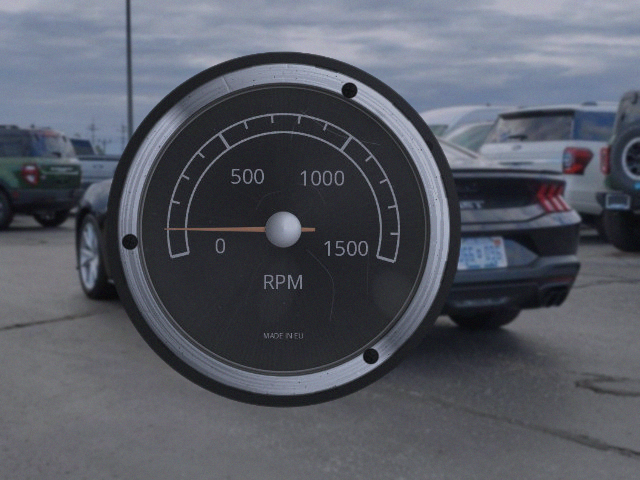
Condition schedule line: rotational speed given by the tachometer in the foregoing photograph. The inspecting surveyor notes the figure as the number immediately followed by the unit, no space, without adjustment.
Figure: 100rpm
